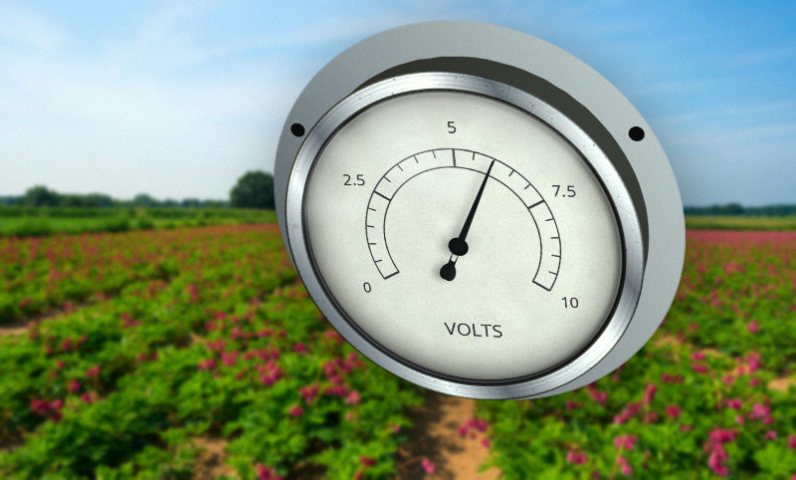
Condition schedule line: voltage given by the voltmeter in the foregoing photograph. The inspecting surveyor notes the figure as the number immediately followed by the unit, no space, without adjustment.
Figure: 6V
